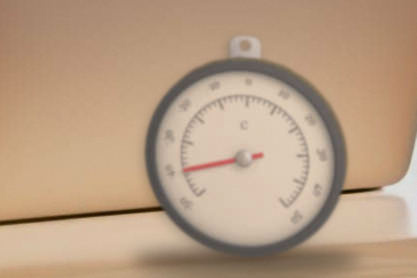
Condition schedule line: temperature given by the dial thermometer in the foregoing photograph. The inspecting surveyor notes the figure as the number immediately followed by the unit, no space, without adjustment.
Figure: -40°C
